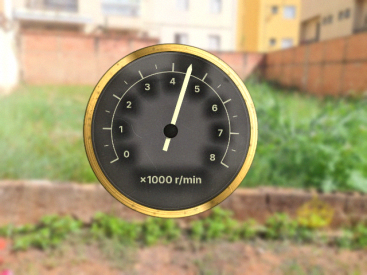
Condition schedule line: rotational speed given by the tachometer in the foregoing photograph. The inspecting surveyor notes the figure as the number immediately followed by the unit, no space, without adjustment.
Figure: 4500rpm
